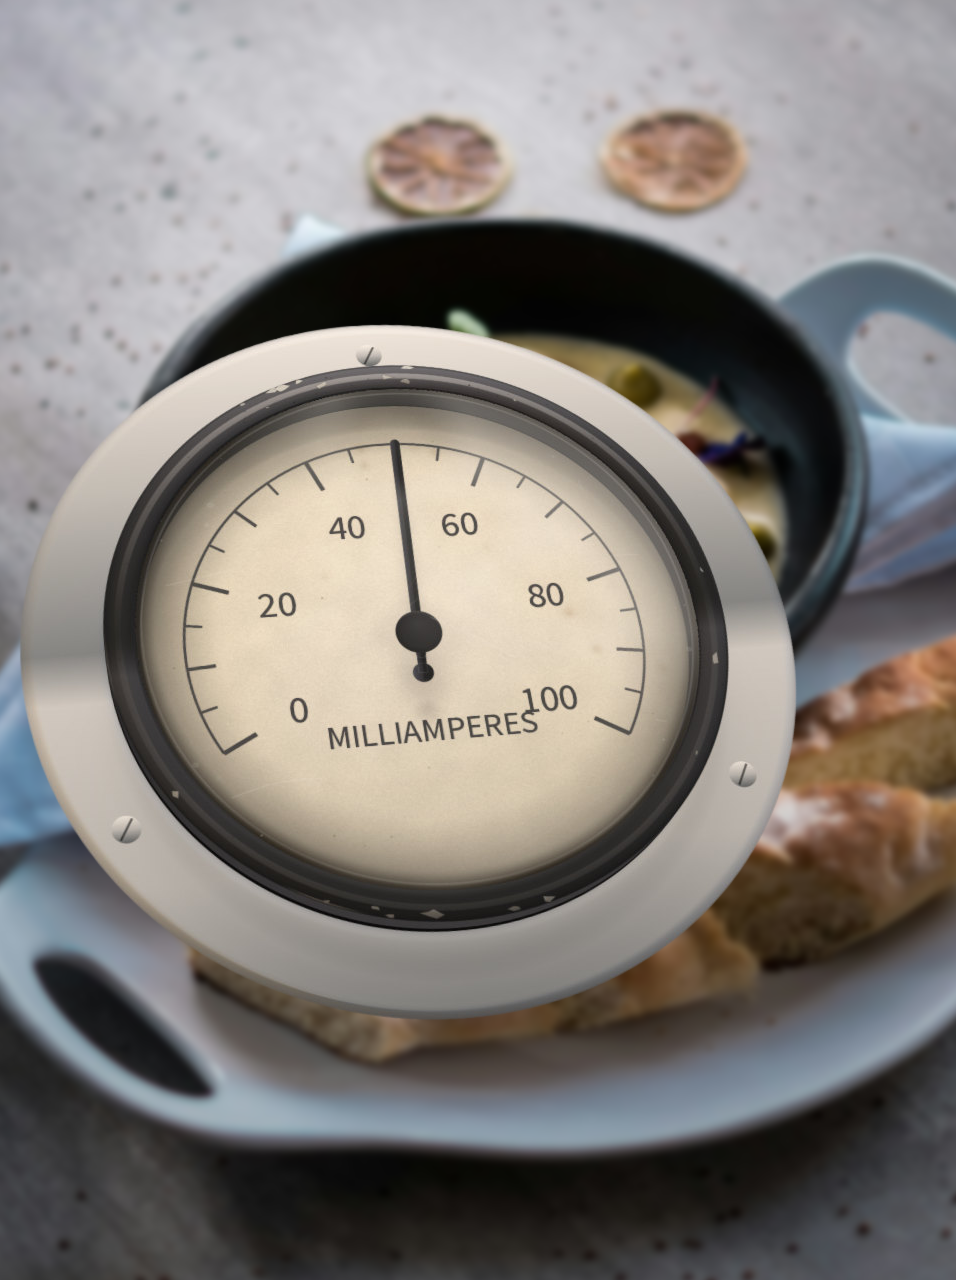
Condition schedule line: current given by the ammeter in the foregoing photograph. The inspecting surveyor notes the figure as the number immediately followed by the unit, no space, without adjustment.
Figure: 50mA
